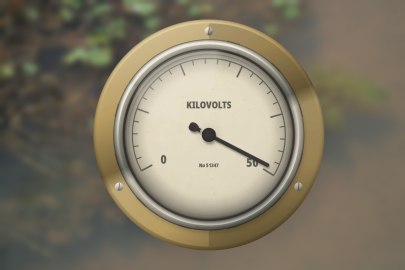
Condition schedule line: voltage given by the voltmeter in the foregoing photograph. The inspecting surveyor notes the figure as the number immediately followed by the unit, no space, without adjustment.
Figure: 49kV
